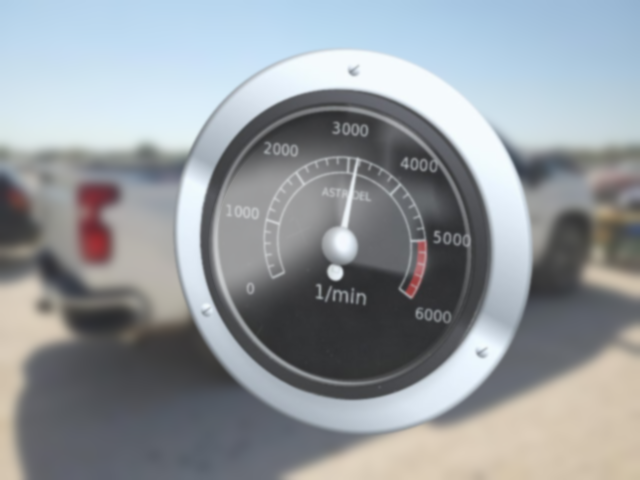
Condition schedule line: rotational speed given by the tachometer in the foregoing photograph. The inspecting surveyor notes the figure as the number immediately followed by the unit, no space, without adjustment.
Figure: 3200rpm
